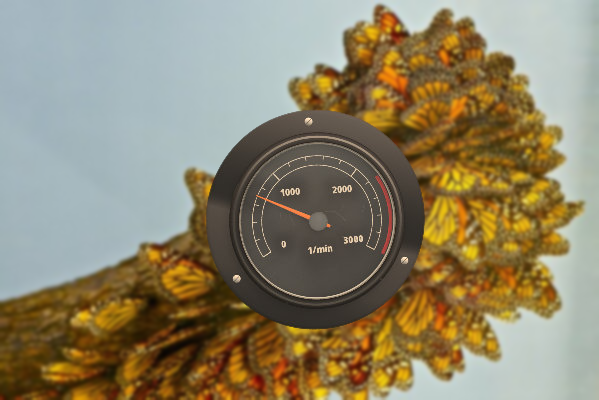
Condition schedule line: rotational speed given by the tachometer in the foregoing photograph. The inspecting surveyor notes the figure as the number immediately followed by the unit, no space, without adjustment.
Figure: 700rpm
